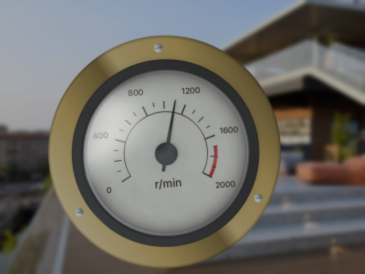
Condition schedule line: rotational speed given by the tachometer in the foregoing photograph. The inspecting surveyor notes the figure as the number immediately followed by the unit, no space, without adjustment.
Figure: 1100rpm
